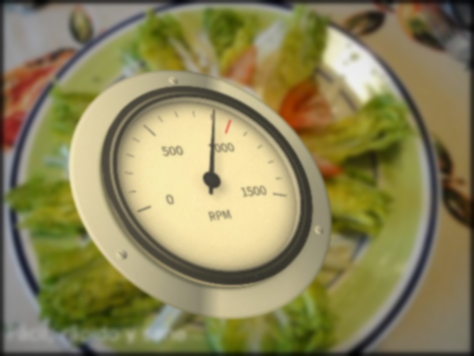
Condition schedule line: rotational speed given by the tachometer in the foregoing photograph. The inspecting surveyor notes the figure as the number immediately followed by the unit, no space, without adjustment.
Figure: 900rpm
